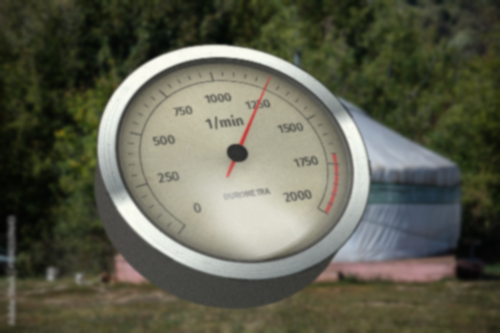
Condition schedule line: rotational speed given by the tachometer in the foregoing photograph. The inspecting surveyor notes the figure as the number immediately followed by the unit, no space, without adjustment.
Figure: 1250rpm
